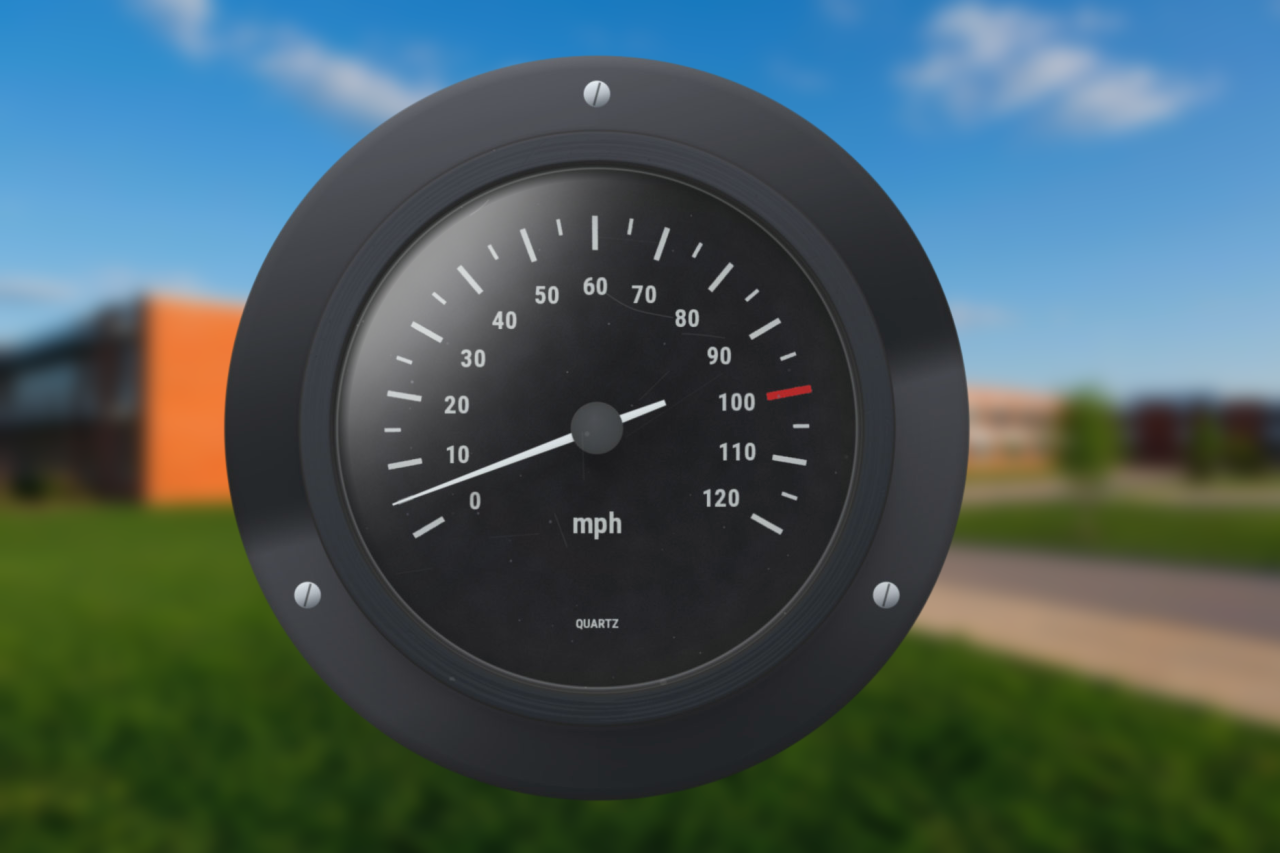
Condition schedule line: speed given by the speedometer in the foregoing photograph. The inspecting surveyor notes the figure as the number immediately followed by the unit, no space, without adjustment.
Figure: 5mph
